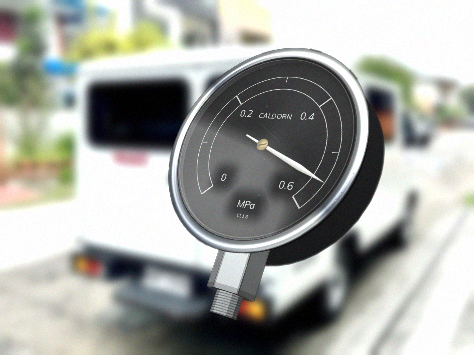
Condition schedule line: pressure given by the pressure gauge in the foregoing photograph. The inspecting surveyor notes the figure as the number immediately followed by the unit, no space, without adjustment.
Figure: 0.55MPa
